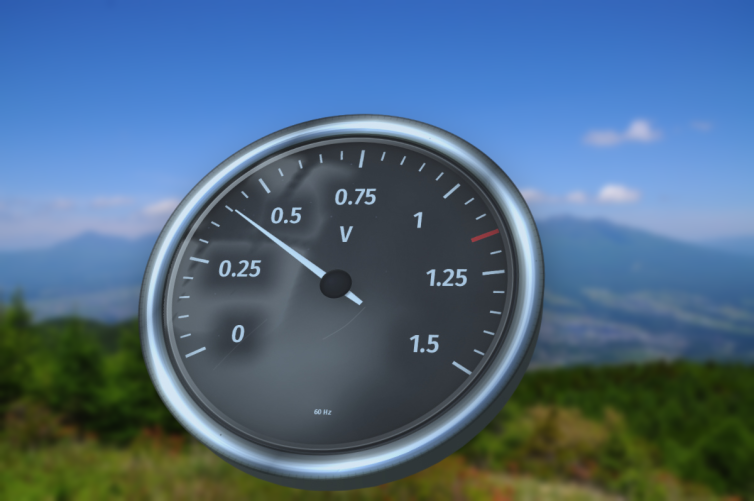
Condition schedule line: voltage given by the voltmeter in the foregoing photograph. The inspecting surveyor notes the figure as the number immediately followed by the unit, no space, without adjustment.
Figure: 0.4V
